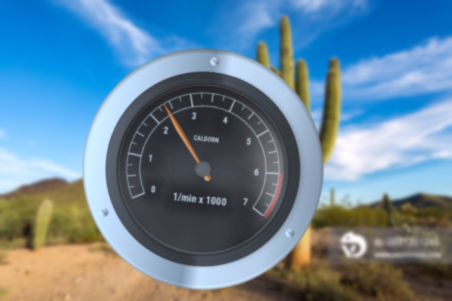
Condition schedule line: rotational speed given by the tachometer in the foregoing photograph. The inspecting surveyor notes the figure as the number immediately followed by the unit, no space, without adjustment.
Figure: 2375rpm
